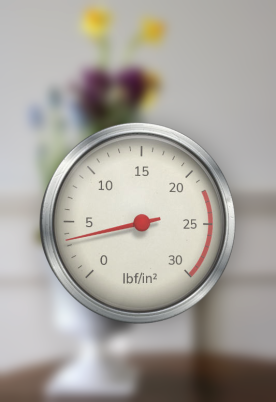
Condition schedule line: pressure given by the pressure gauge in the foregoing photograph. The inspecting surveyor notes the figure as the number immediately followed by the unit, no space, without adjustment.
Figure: 3.5psi
